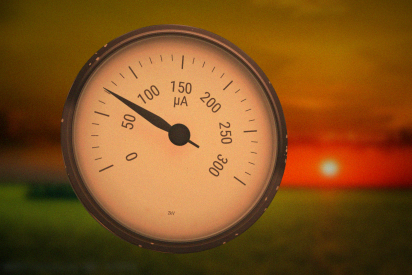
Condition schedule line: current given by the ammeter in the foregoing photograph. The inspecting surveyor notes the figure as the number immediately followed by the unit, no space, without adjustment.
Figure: 70µA
